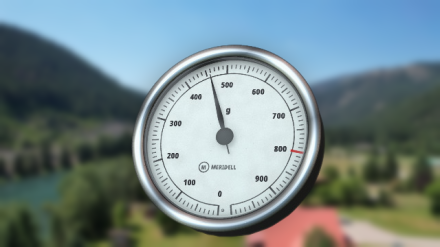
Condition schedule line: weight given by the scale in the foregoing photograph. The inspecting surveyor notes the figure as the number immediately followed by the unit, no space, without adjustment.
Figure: 460g
